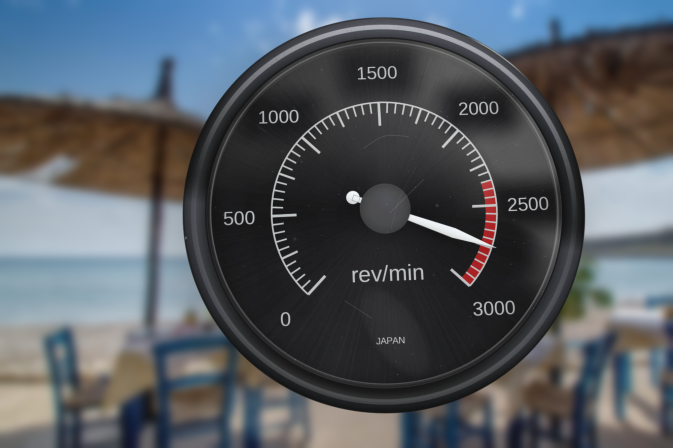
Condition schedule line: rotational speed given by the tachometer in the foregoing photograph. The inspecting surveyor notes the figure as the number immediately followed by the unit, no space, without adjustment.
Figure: 2750rpm
